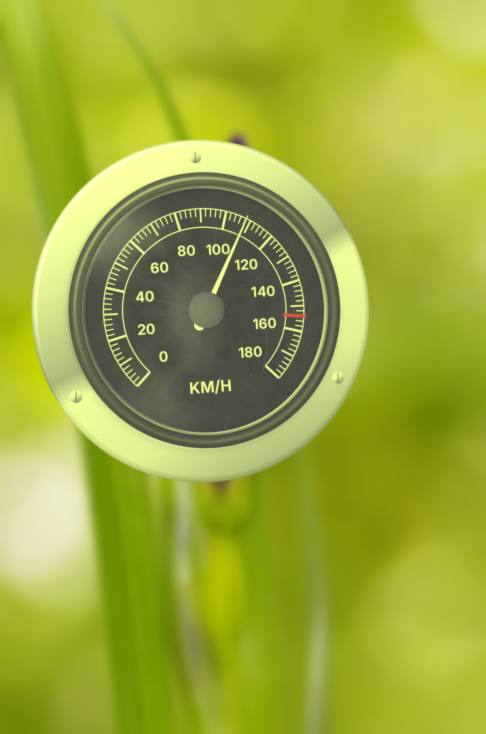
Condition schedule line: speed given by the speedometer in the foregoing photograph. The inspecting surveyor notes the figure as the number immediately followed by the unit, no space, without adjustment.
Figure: 108km/h
